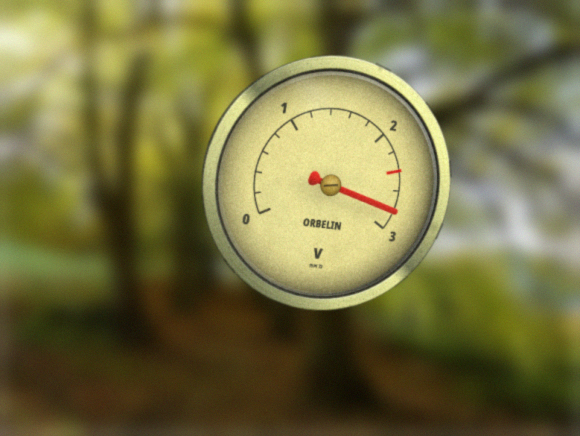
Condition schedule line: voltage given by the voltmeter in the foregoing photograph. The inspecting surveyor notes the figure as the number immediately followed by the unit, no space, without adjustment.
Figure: 2.8V
